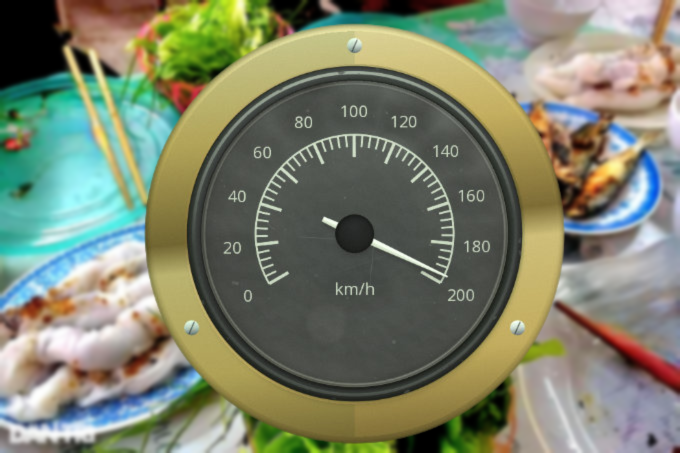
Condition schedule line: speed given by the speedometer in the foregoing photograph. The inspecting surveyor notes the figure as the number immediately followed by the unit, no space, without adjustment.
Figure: 196km/h
